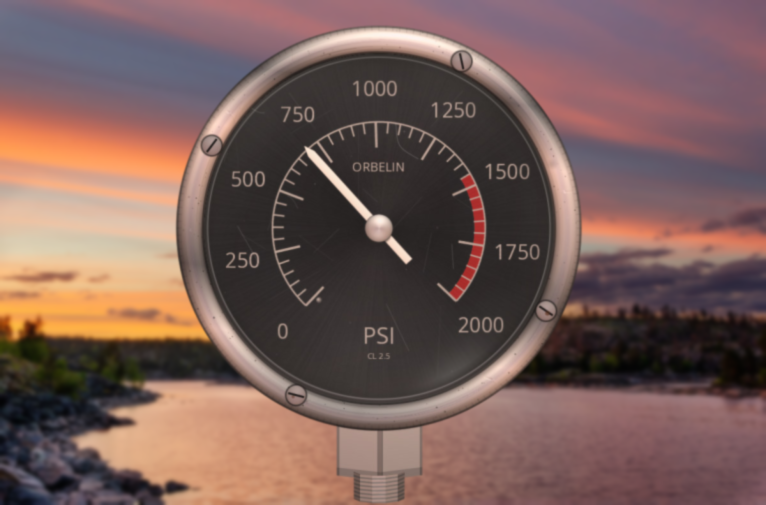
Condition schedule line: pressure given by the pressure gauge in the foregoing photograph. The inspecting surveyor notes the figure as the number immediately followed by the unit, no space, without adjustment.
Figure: 700psi
